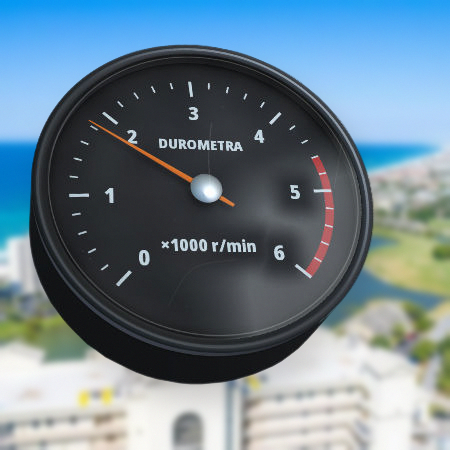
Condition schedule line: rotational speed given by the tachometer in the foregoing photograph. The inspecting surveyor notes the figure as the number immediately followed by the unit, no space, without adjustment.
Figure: 1800rpm
